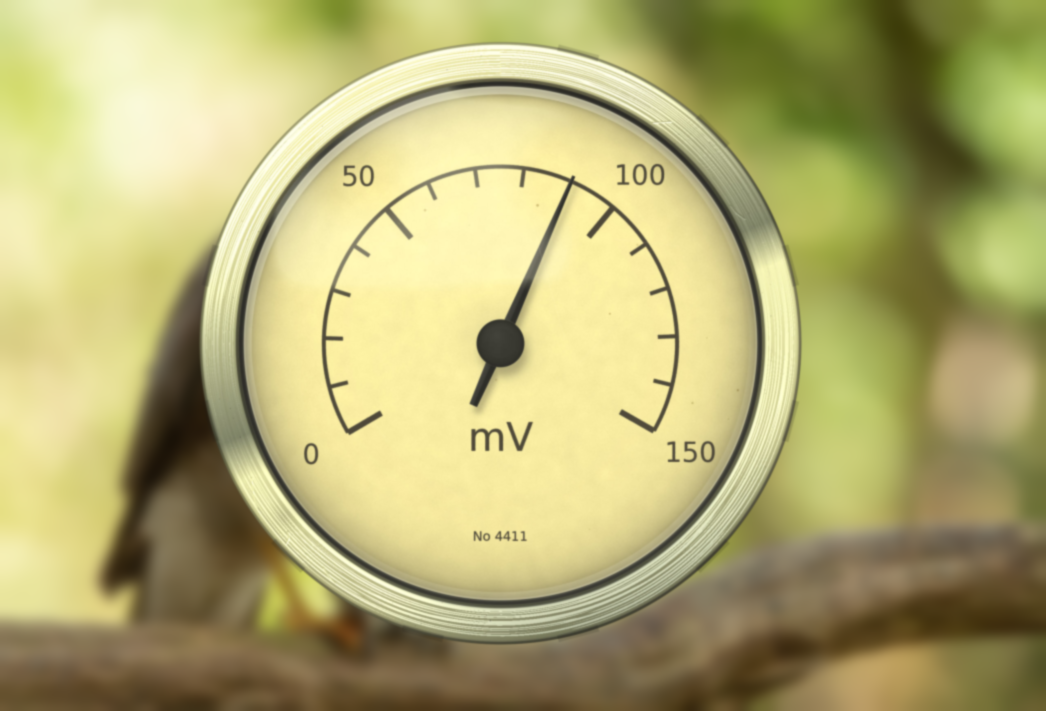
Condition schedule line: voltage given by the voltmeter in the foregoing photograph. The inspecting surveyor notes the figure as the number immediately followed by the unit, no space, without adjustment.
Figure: 90mV
